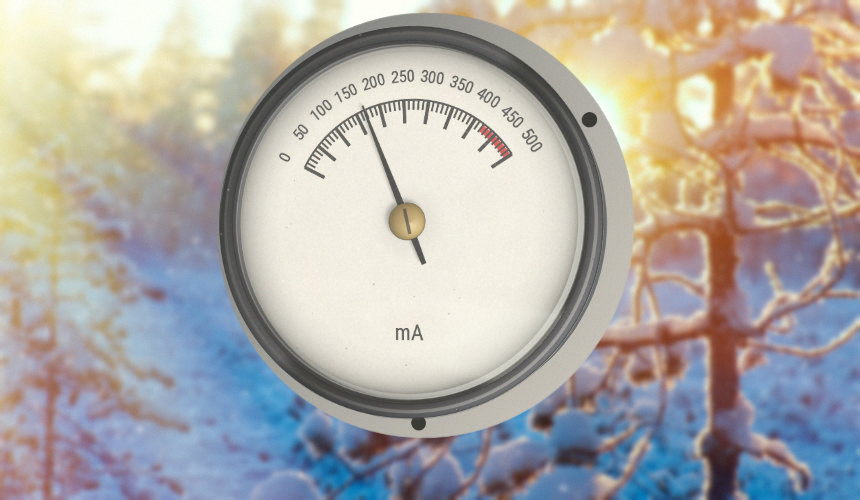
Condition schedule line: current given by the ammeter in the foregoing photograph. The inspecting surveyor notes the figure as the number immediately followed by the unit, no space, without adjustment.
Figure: 170mA
